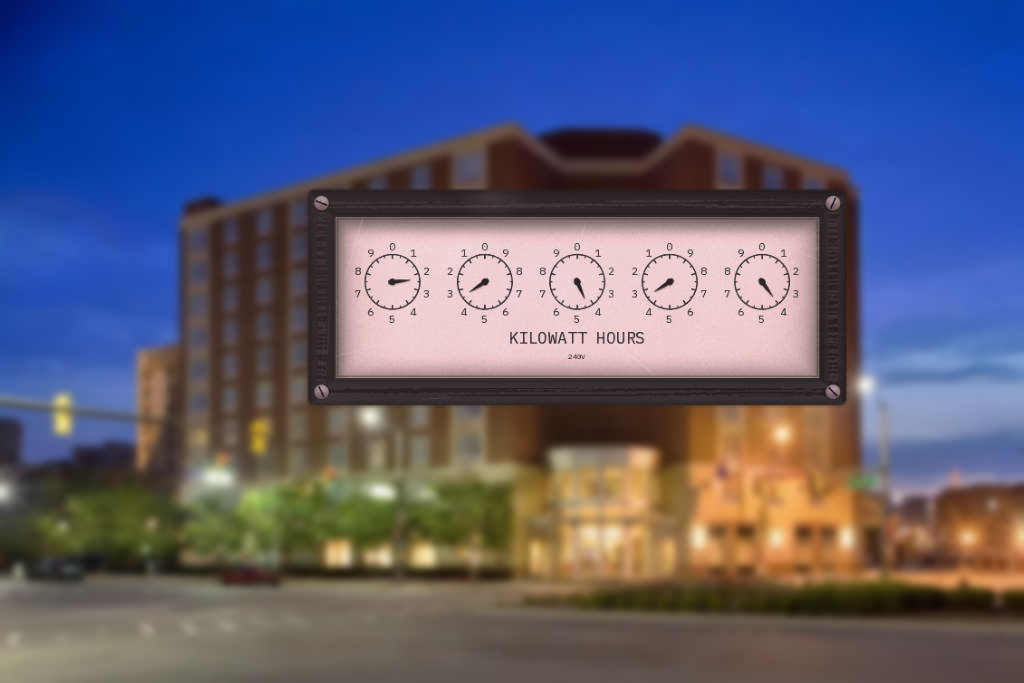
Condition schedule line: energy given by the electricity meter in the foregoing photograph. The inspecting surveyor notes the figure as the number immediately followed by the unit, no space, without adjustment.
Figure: 23434kWh
